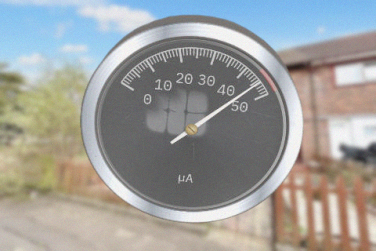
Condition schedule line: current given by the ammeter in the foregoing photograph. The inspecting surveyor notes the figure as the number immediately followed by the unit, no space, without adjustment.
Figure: 45µA
